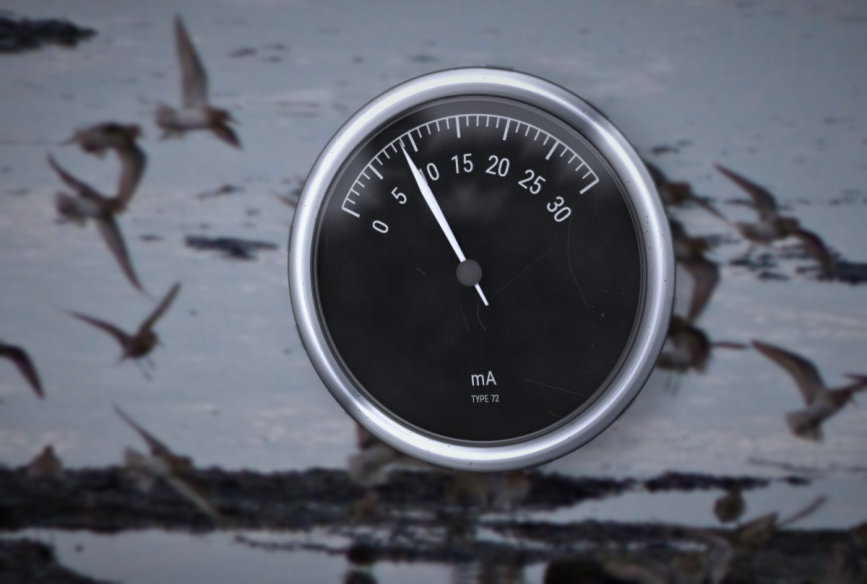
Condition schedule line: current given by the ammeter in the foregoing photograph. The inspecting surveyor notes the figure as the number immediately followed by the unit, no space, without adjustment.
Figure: 9mA
